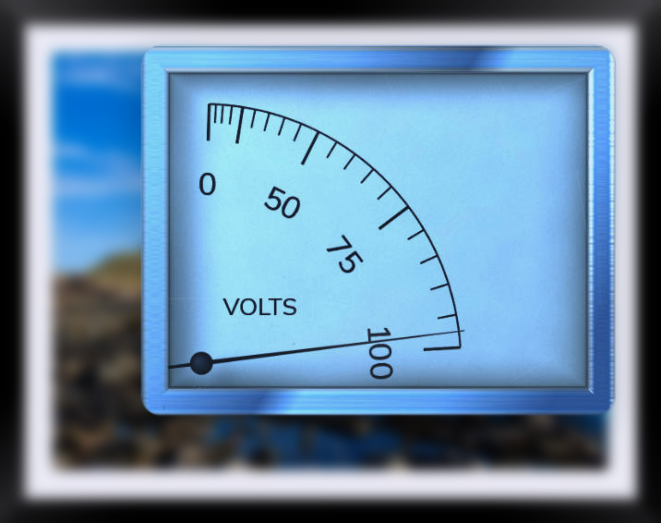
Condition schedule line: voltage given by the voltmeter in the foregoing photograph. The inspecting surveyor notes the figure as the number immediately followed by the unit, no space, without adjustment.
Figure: 97.5V
